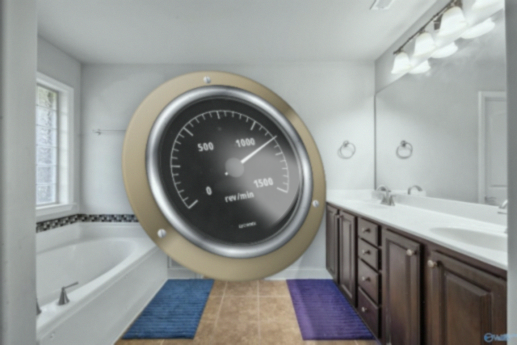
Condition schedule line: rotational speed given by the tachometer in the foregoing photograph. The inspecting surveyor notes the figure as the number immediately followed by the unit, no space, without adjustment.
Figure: 1150rpm
